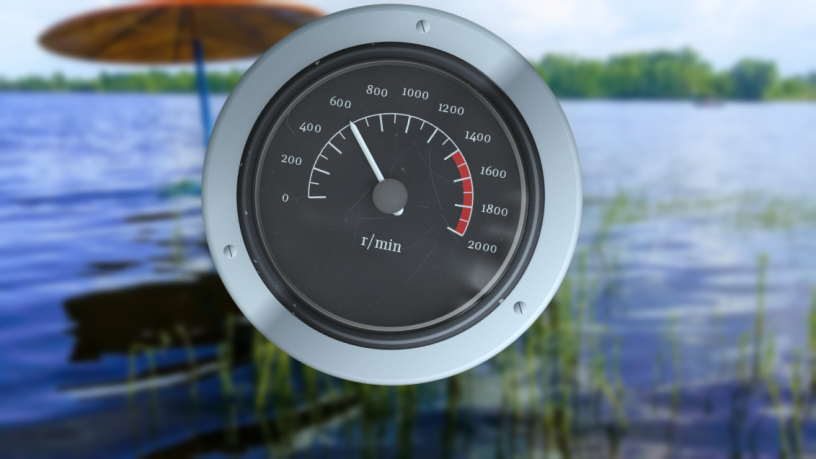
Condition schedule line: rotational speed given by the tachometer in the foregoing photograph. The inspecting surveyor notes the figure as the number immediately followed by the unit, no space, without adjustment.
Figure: 600rpm
